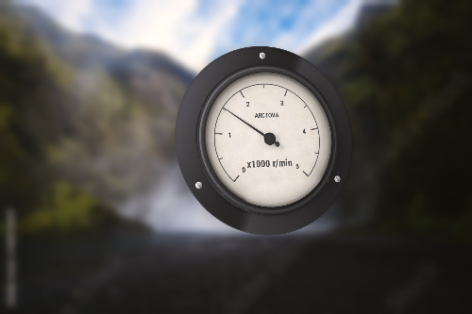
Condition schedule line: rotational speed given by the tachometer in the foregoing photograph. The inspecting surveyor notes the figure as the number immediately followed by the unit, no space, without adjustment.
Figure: 1500rpm
